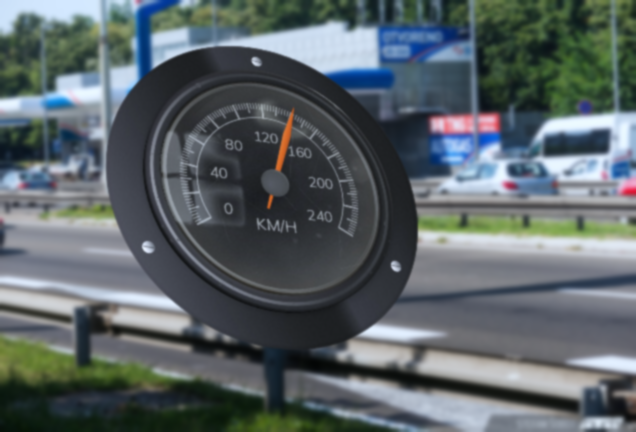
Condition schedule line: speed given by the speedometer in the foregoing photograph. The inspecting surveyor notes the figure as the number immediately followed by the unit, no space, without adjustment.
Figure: 140km/h
